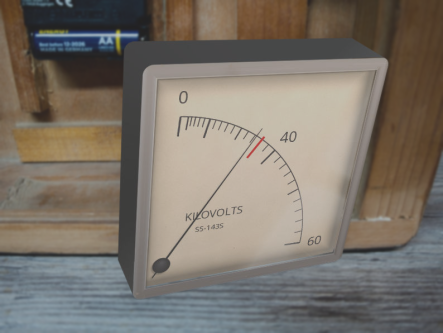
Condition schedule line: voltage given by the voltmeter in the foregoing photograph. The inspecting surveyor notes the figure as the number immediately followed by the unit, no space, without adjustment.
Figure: 34kV
